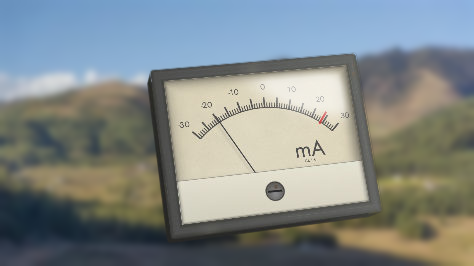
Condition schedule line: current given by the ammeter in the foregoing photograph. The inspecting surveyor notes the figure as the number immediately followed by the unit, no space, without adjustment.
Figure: -20mA
